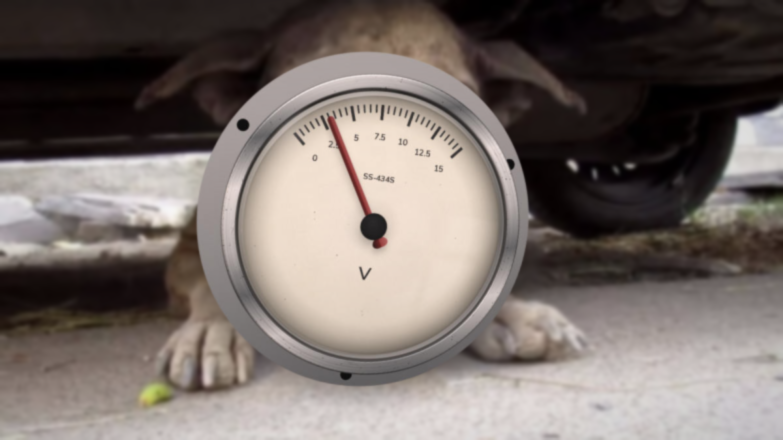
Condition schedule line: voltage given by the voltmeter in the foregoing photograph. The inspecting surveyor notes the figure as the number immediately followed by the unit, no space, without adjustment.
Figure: 3V
